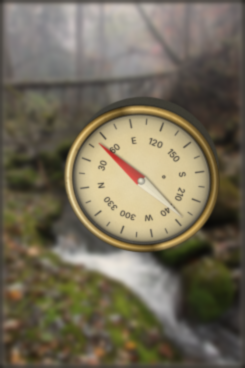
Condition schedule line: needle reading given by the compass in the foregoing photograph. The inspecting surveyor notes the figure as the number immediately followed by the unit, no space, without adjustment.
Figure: 52.5°
